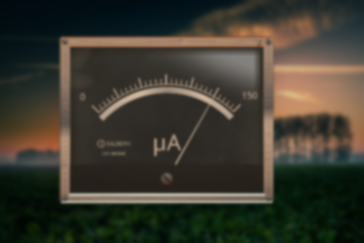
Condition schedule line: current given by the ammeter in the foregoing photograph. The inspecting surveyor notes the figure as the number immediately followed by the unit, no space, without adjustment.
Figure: 125µA
